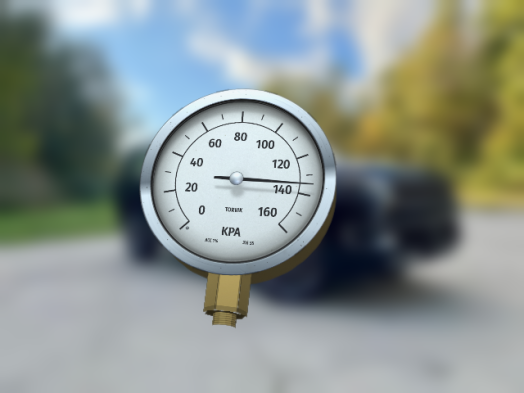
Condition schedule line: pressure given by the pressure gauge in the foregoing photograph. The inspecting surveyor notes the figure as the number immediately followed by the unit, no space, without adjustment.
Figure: 135kPa
